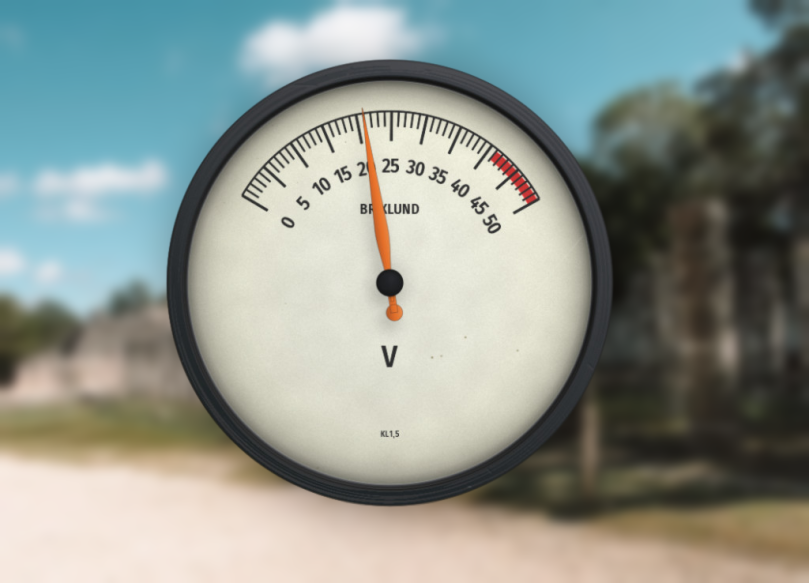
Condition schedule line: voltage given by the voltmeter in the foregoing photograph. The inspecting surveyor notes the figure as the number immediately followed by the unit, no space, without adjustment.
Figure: 21V
